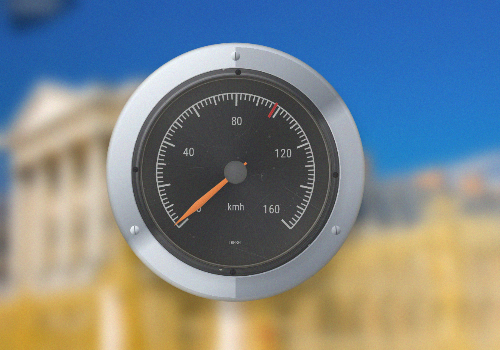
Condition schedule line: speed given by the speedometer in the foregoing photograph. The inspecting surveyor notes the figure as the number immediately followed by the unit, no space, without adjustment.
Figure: 2km/h
